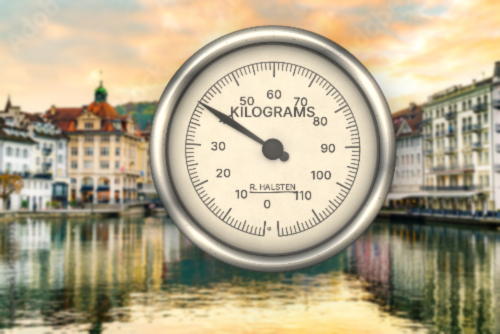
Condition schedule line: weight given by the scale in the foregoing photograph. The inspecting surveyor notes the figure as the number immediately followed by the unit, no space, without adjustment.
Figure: 40kg
